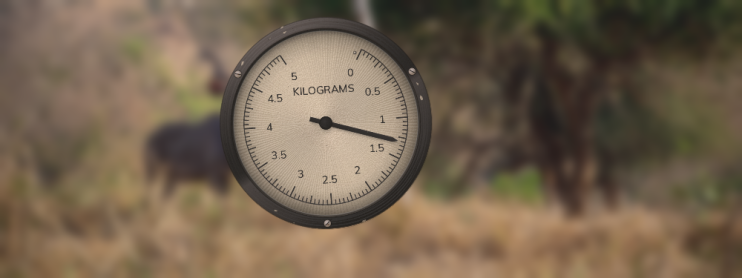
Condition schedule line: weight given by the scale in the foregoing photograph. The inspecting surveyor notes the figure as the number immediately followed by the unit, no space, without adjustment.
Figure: 1.3kg
